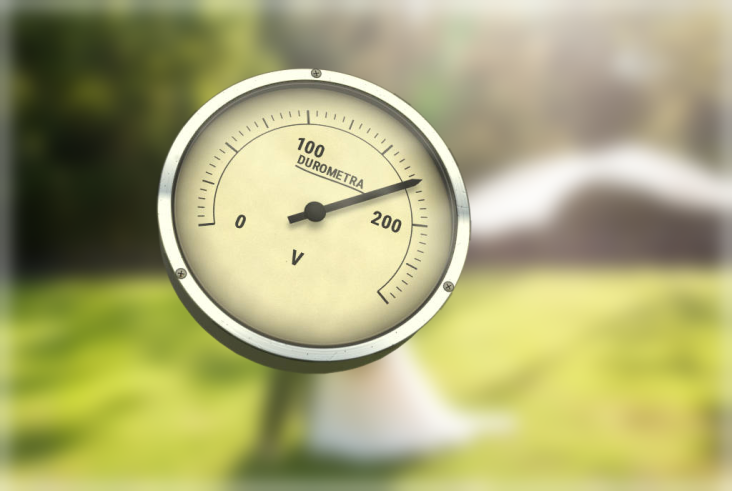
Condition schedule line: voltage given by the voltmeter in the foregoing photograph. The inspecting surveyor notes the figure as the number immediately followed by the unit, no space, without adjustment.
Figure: 175V
